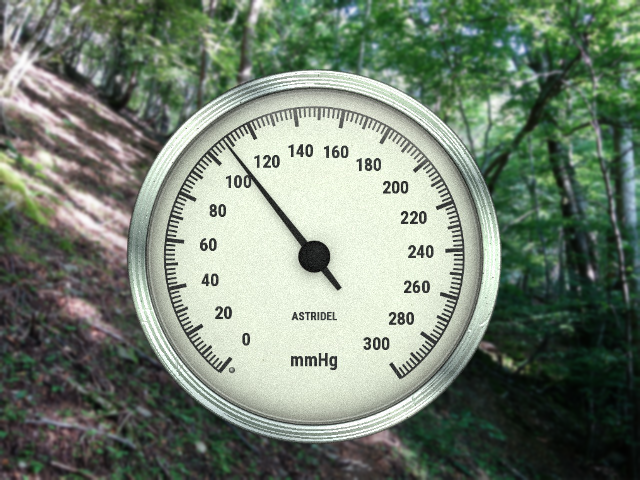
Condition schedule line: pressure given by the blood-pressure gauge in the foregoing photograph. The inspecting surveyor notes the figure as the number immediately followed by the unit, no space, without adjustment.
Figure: 108mmHg
